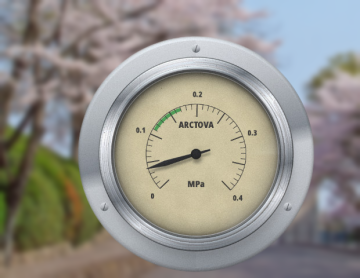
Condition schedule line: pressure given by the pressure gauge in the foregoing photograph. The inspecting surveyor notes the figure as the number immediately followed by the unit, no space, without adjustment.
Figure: 0.04MPa
